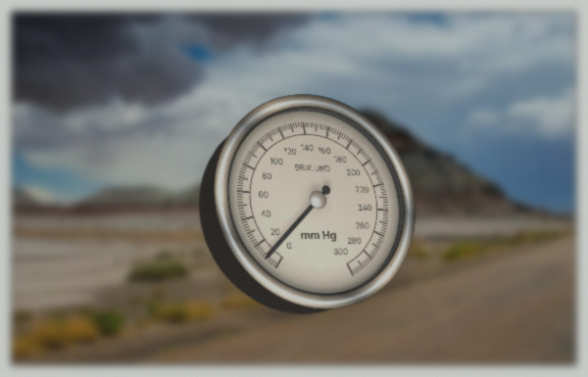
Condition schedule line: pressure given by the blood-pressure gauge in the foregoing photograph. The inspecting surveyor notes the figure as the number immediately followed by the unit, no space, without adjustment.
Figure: 10mmHg
